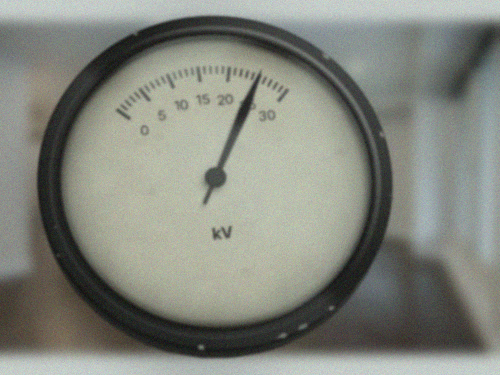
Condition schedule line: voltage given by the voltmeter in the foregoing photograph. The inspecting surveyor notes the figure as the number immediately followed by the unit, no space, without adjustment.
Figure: 25kV
